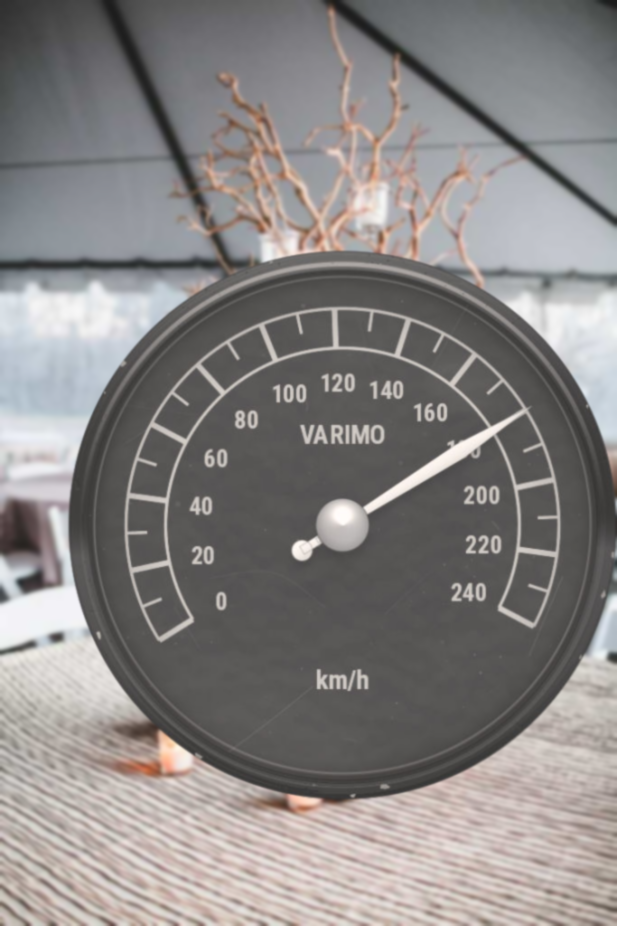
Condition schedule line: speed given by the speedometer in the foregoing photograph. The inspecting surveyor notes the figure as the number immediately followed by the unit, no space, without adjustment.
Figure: 180km/h
